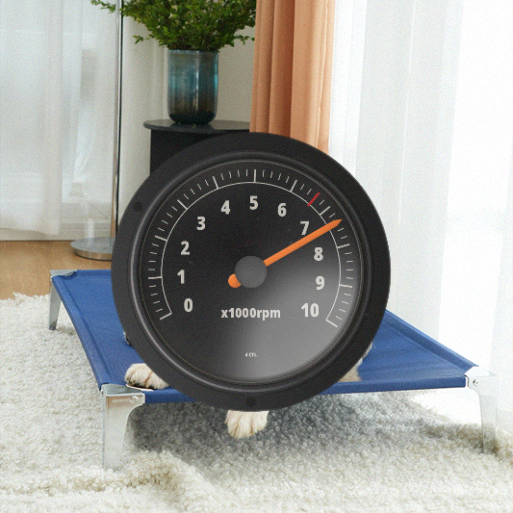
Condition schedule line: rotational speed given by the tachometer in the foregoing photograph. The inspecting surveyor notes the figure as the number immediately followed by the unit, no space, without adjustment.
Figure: 7400rpm
